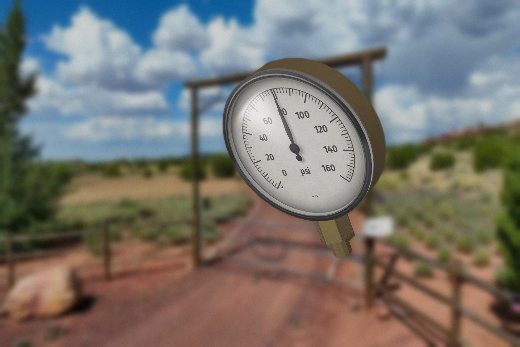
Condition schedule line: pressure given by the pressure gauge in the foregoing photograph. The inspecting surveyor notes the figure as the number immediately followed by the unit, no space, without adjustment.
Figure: 80psi
